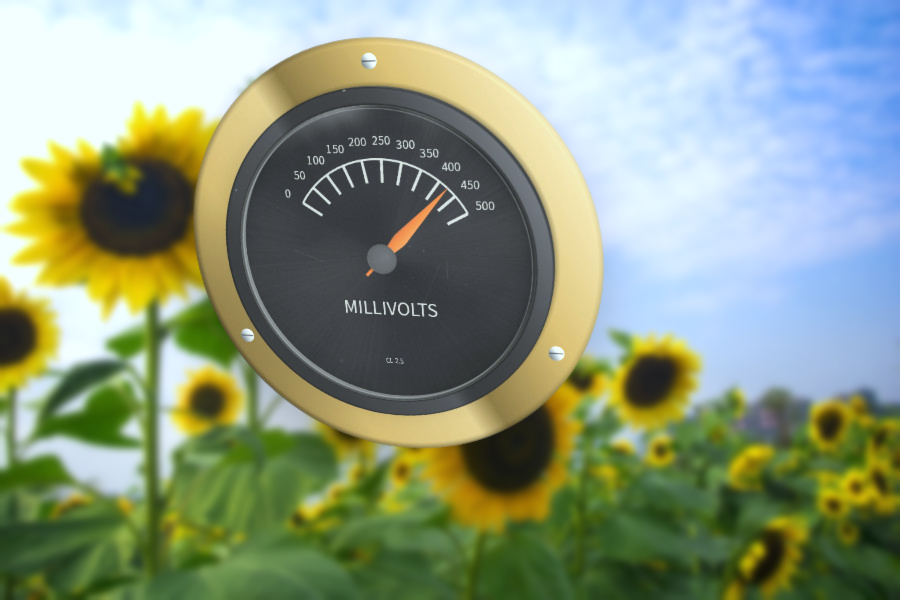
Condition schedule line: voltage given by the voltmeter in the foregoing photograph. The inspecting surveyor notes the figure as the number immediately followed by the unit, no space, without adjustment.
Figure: 425mV
